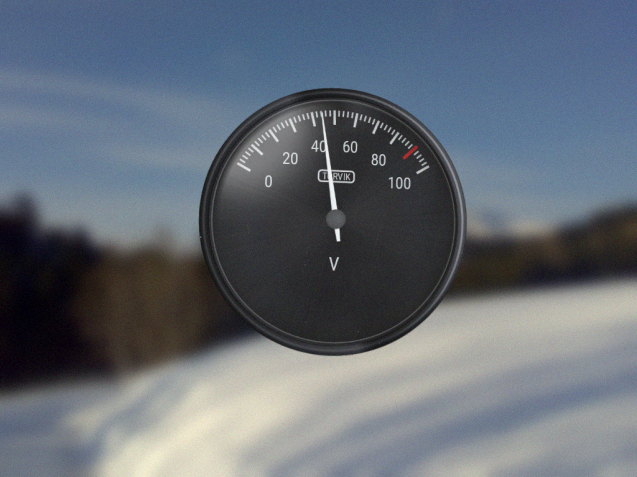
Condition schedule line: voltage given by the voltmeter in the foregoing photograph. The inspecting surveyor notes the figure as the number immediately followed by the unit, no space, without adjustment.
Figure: 44V
